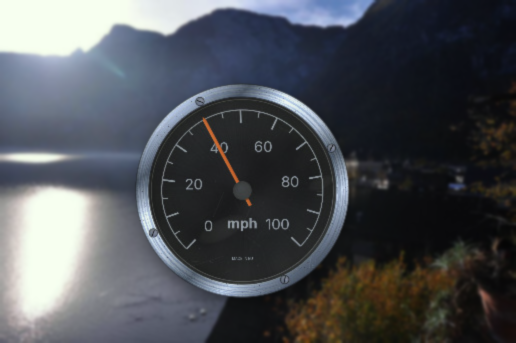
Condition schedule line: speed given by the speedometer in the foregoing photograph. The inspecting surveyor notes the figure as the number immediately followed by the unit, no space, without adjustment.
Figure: 40mph
